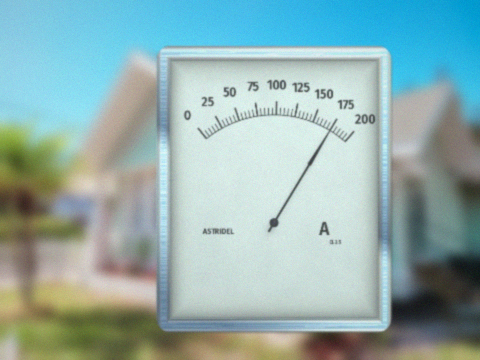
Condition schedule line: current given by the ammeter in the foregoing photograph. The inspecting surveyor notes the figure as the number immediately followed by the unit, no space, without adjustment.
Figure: 175A
